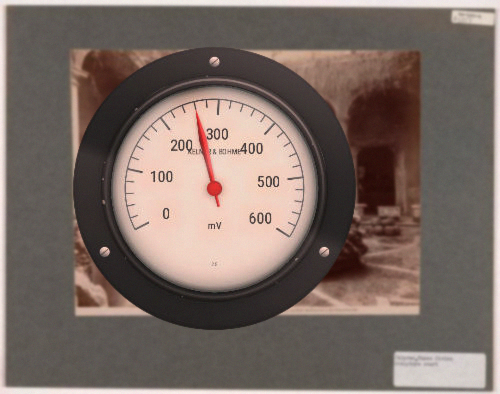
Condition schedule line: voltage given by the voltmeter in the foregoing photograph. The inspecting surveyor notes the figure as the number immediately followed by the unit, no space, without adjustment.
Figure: 260mV
